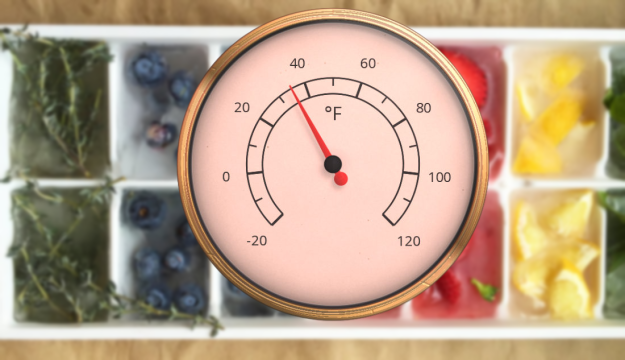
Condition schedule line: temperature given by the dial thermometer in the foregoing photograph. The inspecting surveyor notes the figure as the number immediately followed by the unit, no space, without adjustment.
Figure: 35°F
